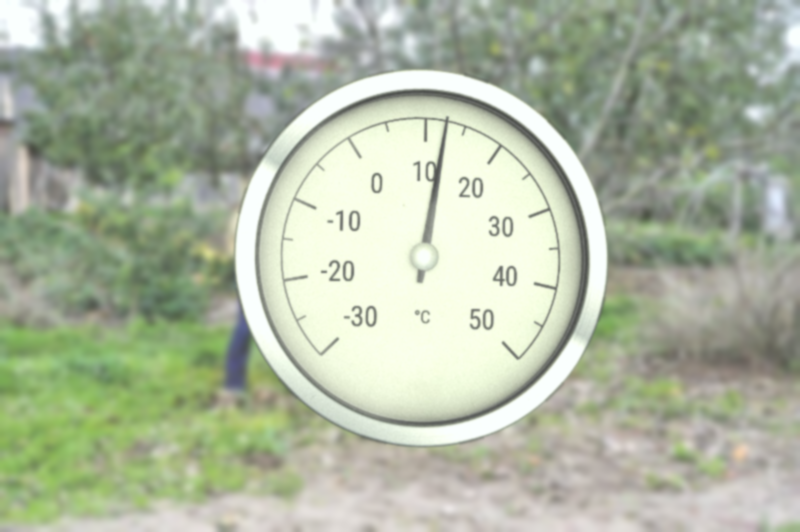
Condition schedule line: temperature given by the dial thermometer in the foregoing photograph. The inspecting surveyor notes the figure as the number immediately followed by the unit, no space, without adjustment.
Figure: 12.5°C
